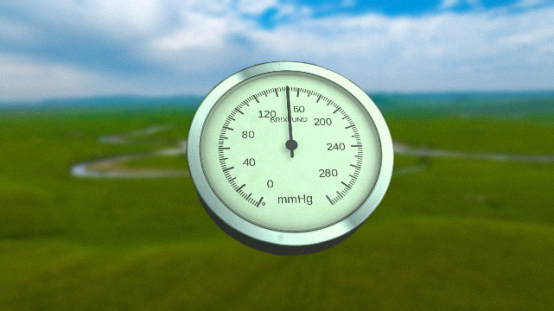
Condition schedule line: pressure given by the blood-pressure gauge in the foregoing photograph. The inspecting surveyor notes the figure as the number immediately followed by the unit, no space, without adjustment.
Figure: 150mmHg
